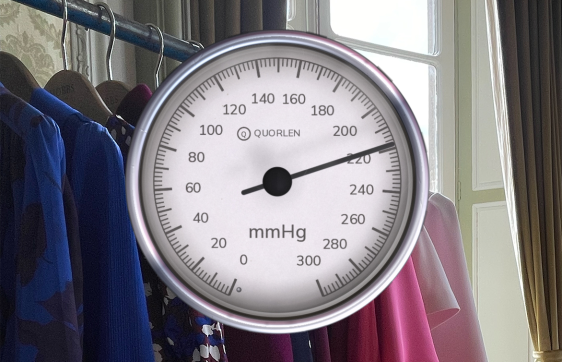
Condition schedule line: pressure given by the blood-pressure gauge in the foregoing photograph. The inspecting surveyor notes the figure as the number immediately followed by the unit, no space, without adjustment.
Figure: 218mmHg
